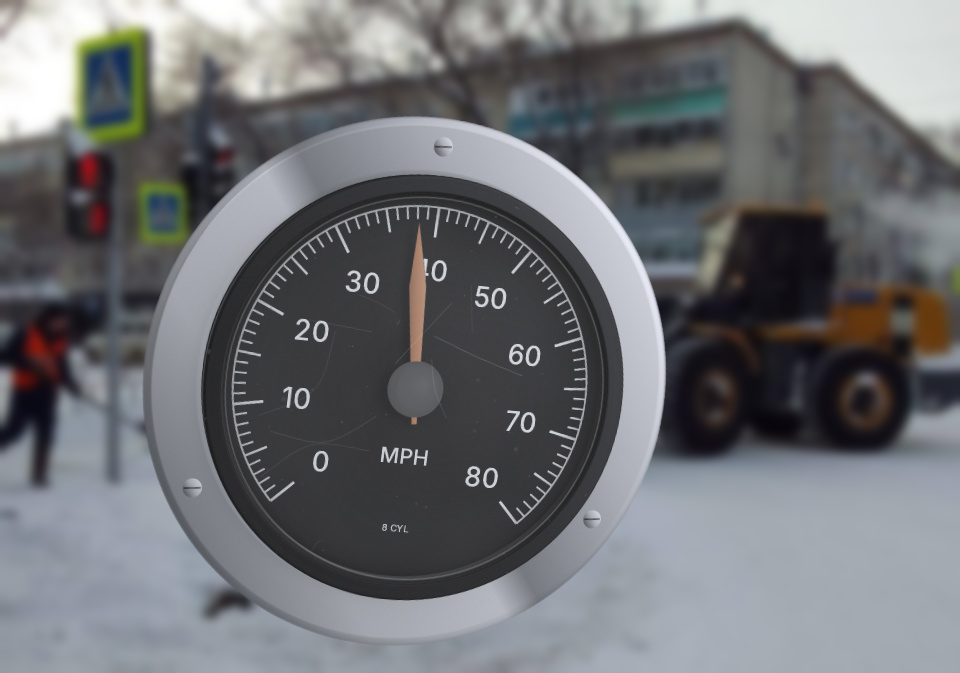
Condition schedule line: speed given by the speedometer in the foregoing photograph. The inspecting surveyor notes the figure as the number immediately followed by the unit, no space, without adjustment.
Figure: 38mph
